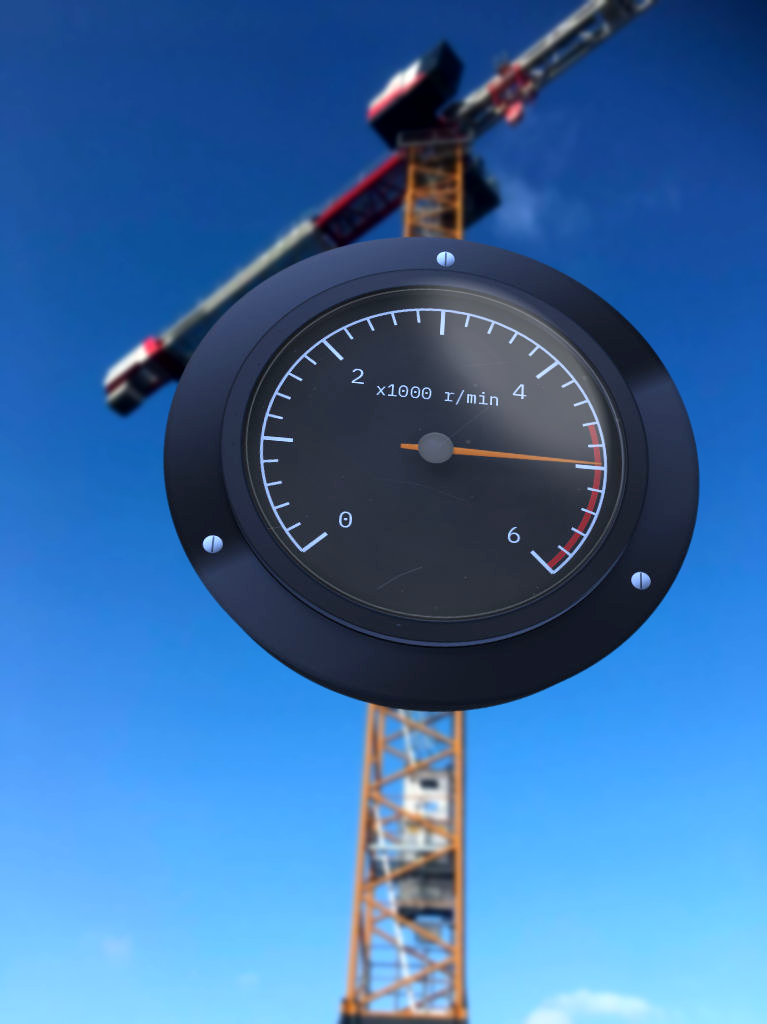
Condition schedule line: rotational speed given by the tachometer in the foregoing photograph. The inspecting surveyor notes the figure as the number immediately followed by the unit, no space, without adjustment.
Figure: 5000rpm
